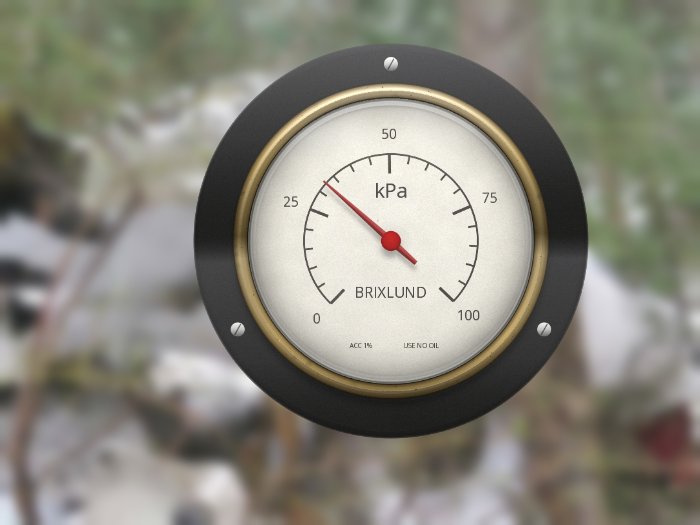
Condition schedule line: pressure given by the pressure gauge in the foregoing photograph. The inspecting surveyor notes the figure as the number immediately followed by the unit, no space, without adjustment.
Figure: 32.5kPa
